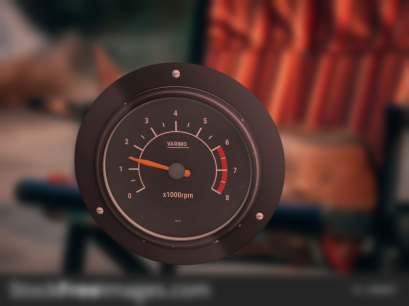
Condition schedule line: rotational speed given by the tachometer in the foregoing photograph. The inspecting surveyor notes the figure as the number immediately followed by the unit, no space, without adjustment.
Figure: 1500rpm
